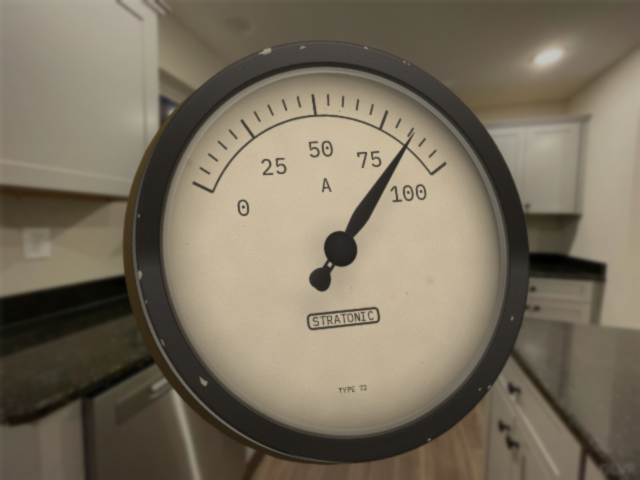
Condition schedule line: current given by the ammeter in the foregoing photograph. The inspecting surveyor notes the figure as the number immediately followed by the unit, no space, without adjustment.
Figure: 85A
